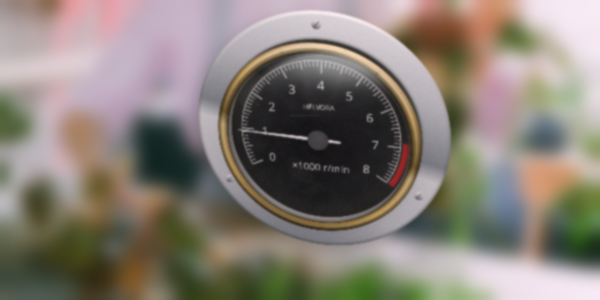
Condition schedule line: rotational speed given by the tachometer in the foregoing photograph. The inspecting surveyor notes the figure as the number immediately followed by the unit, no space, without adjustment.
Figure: 1000rpm
